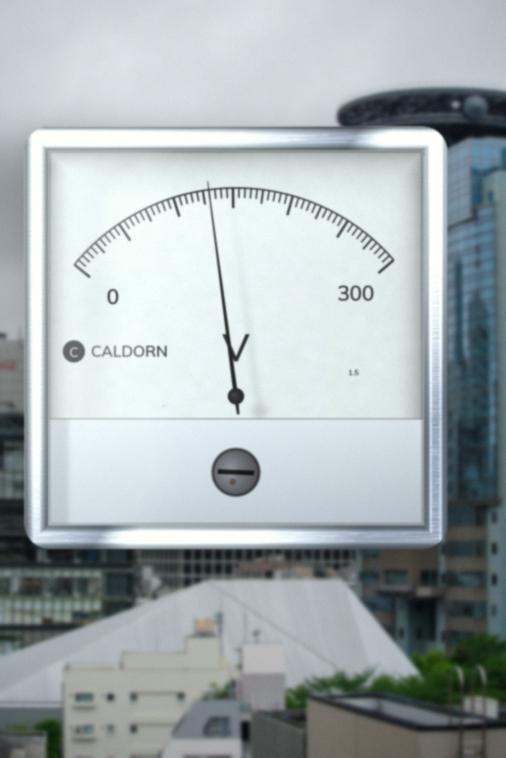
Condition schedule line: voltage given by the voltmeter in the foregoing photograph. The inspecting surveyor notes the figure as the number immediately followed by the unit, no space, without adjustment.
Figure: 130V
